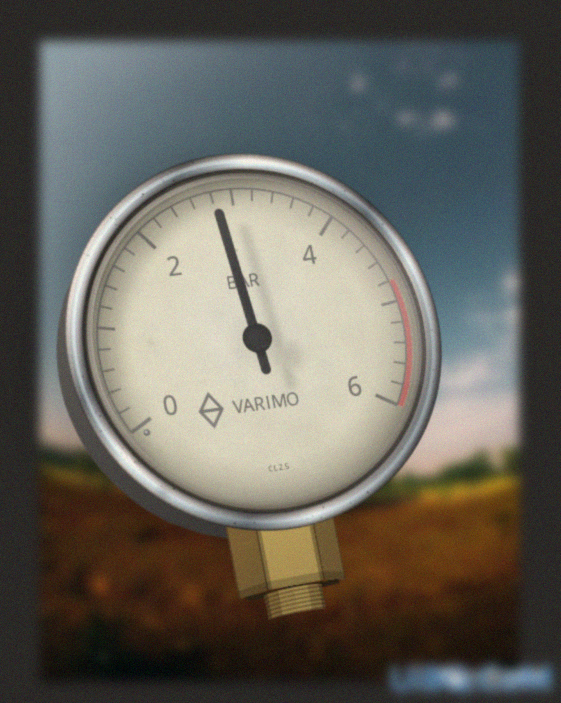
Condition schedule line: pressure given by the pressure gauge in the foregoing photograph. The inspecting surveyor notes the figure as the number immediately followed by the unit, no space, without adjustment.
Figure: 2.8bar
